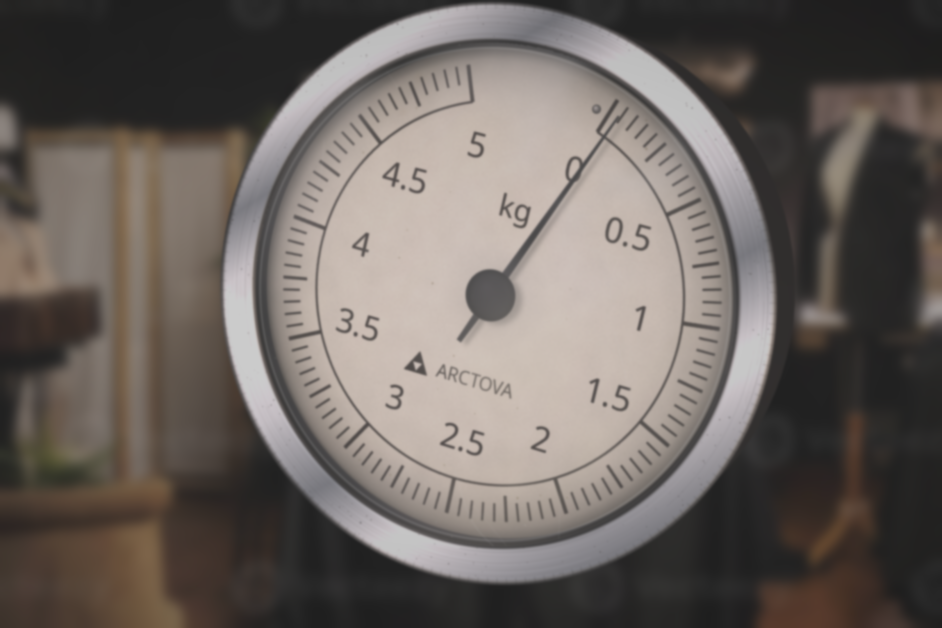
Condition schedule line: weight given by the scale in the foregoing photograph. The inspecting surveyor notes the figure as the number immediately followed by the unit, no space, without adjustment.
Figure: 0.05kg
